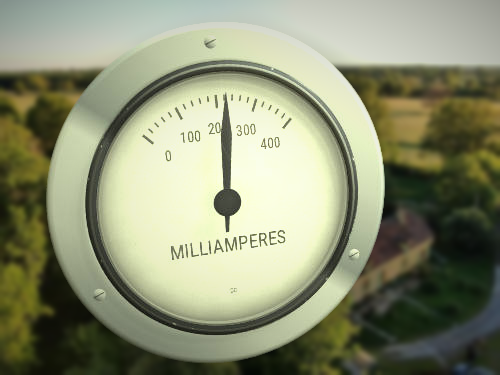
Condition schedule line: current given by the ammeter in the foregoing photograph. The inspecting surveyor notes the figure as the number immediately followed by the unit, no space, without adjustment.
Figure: 220mA
